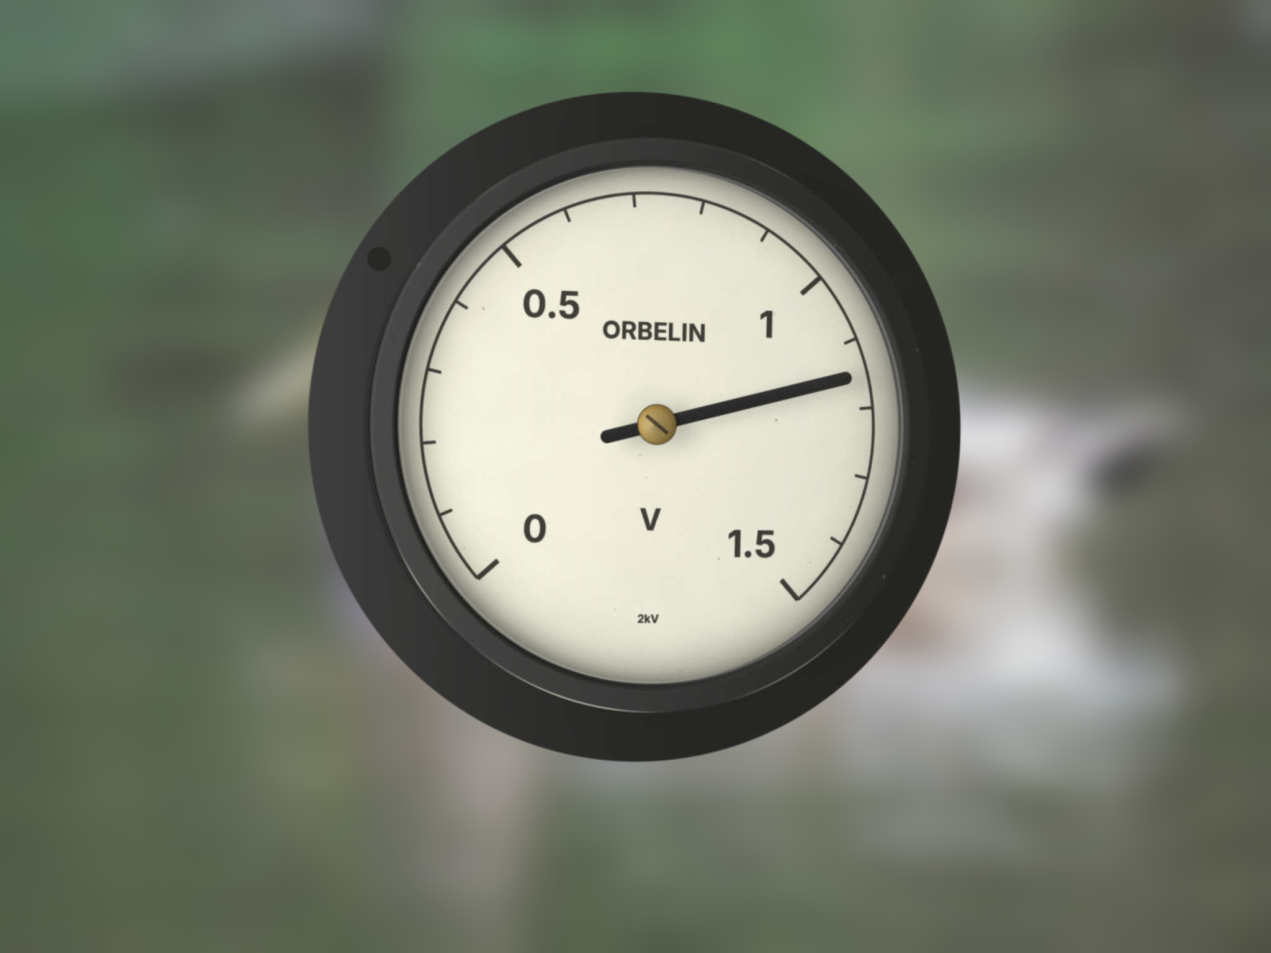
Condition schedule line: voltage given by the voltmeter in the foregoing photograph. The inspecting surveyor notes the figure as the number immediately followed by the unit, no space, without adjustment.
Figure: 1.15V
